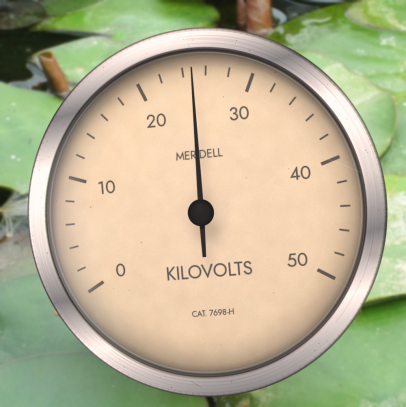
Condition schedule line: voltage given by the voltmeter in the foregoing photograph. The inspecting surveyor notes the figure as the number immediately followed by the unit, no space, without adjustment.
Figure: 25kV
